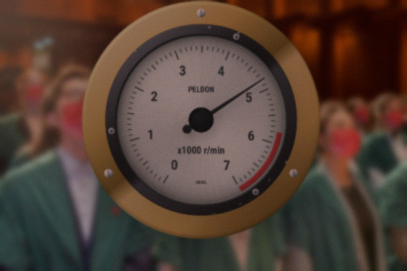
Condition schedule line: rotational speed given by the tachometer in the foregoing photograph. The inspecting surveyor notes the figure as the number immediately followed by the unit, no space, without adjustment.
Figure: 4800rpm
